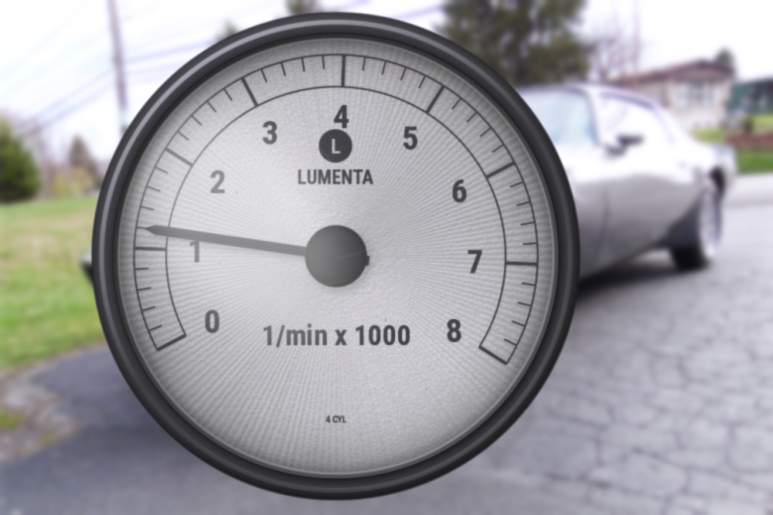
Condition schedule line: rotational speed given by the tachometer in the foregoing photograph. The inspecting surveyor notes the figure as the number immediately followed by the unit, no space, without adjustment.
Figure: 1200rpm
